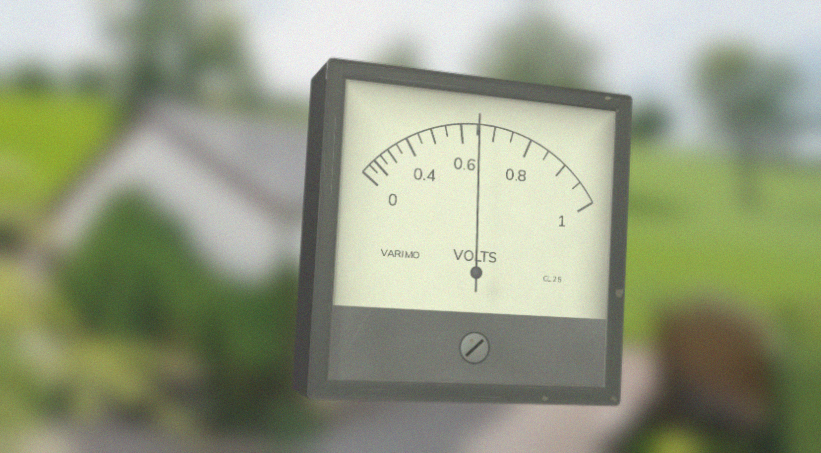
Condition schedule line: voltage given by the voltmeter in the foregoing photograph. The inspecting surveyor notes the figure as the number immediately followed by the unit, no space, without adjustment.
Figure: 0.65V
